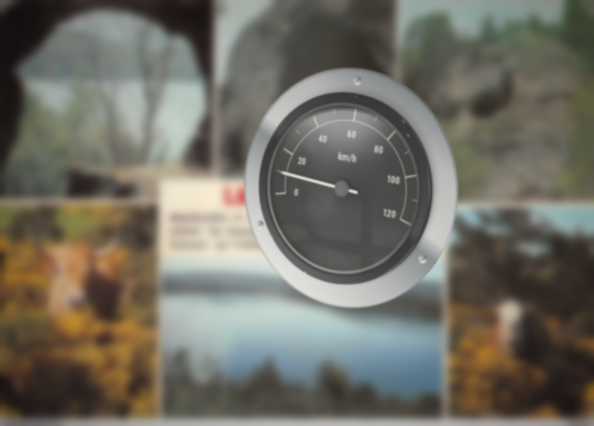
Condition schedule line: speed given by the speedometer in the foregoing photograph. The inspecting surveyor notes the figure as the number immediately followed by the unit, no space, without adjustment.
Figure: 10km/h
